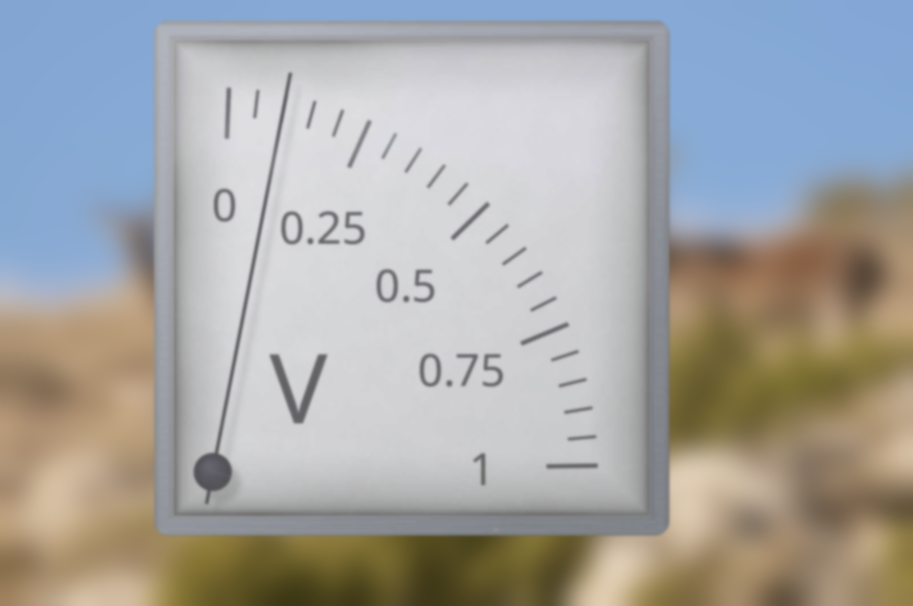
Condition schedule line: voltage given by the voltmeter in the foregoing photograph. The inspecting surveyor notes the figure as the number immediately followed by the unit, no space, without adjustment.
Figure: 0.1V
